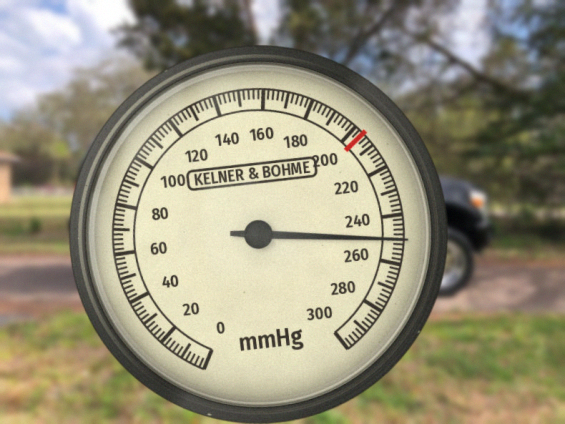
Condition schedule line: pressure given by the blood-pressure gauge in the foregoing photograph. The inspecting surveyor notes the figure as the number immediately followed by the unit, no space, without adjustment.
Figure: 250mmHg
